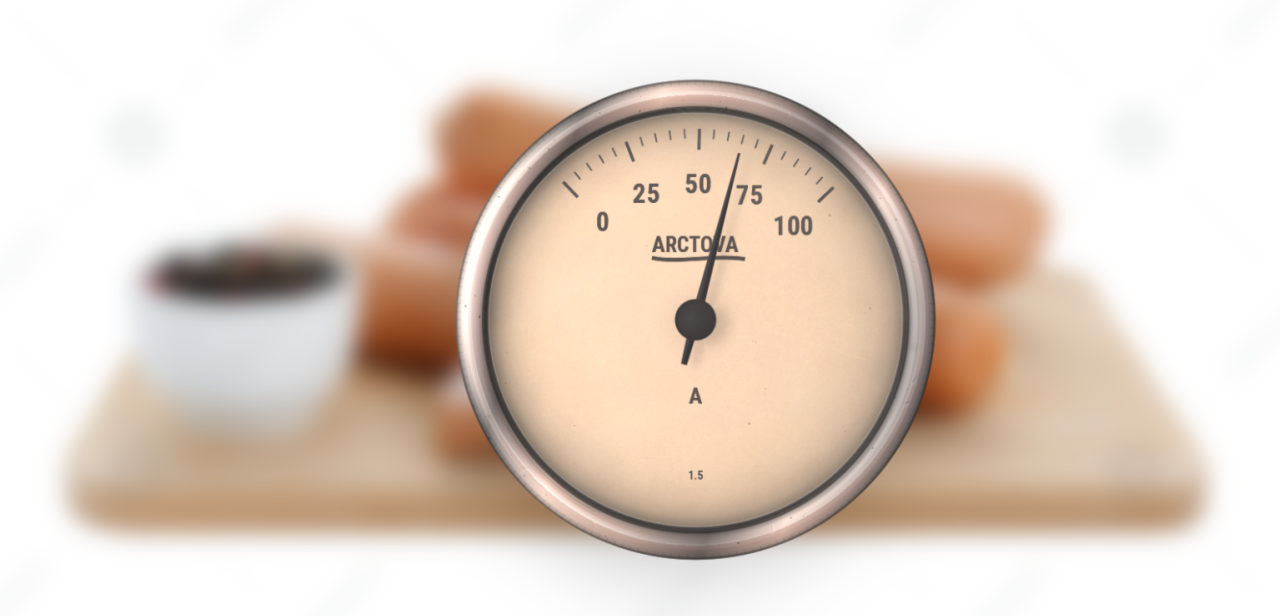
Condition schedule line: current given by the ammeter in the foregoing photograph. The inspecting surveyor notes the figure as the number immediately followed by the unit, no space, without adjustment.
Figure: 65A
